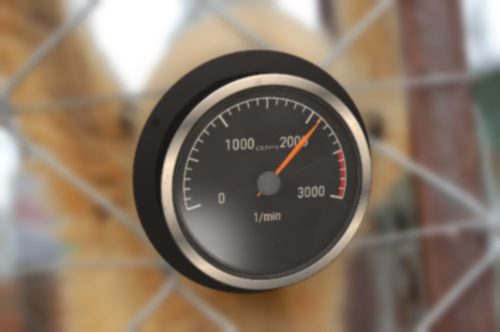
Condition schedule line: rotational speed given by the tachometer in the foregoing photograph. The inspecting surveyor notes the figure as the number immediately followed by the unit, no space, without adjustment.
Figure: 2100rpm
